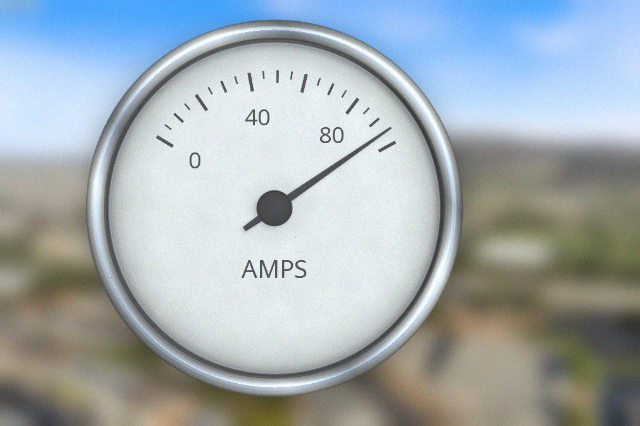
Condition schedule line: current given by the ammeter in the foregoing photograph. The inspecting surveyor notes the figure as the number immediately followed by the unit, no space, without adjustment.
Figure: 95A
